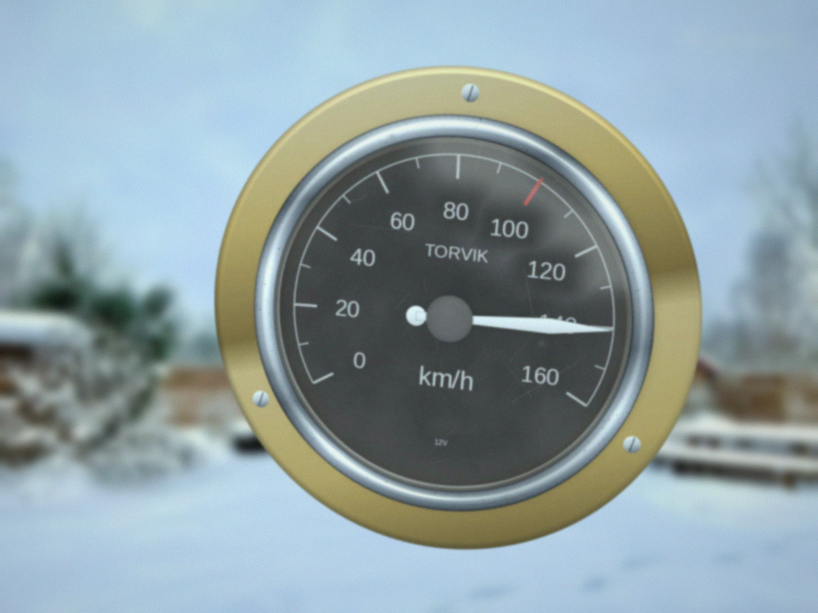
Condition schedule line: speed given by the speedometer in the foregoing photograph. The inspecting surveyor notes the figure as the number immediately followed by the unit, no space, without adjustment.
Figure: 140km/h
